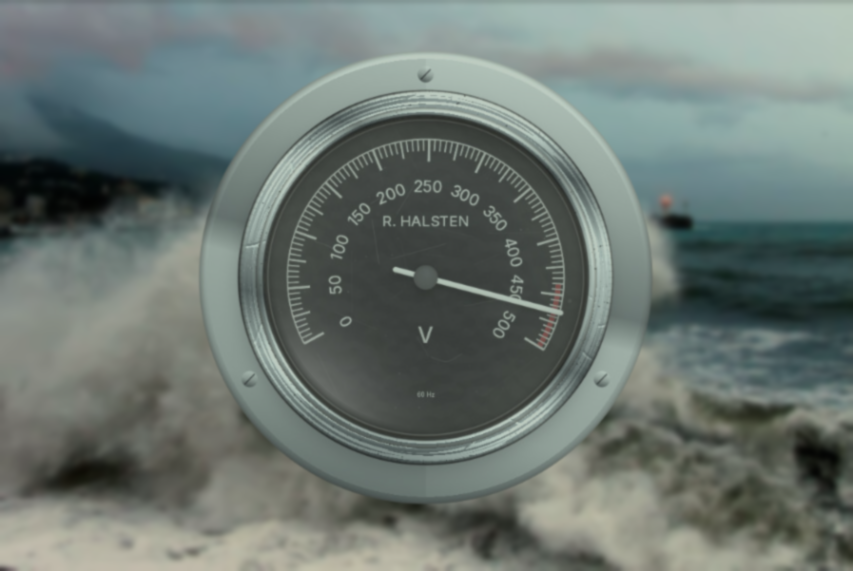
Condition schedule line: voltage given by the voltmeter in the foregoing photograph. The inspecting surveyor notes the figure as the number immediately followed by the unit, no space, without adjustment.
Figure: 465V
